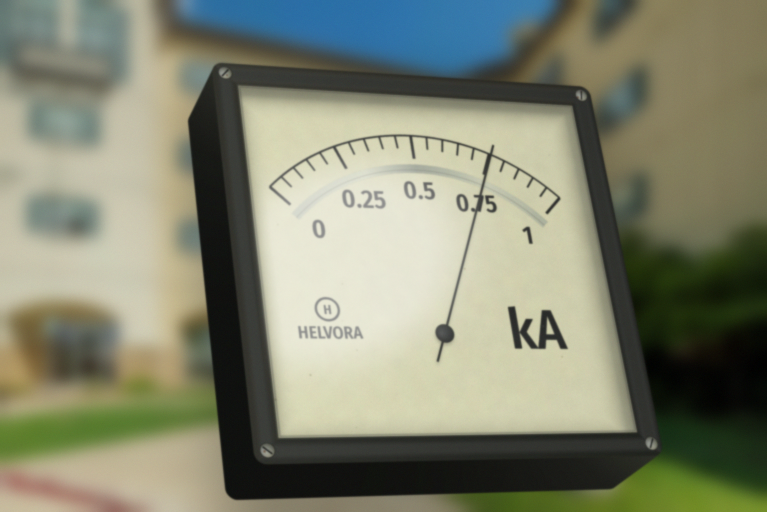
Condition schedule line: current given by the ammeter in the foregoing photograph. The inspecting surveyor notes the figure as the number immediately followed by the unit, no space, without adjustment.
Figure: 0.75kA
